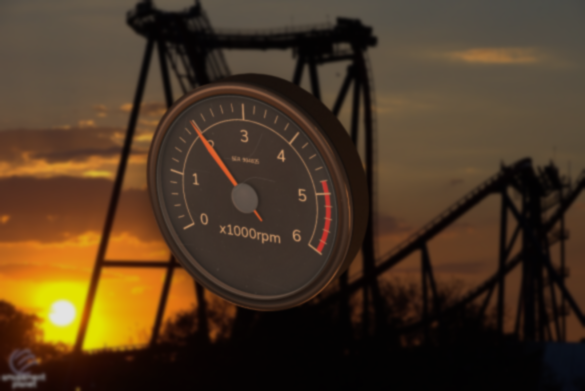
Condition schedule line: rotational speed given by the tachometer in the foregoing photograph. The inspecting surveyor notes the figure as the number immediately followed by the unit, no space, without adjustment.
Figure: 2000rpm
